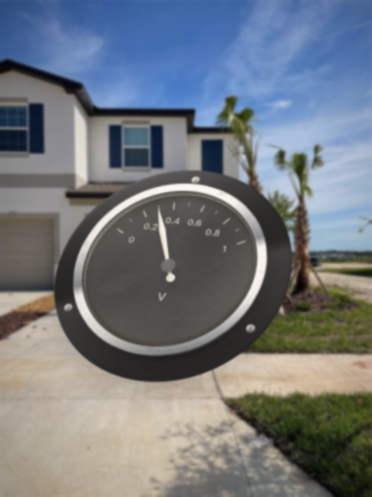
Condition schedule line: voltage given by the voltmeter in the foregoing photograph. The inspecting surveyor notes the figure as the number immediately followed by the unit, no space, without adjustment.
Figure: 0.3V
